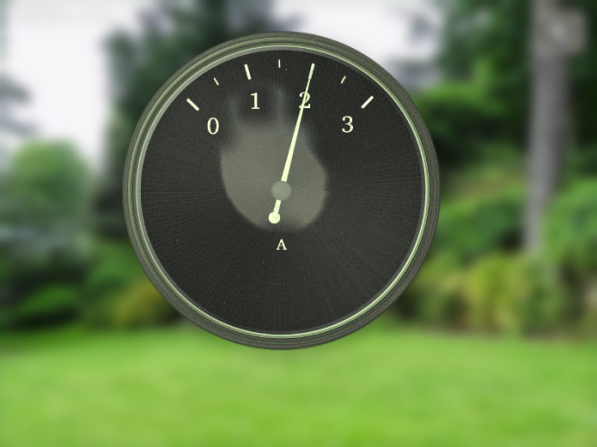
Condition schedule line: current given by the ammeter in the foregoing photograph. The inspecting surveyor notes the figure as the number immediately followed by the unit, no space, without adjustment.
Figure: 2A
